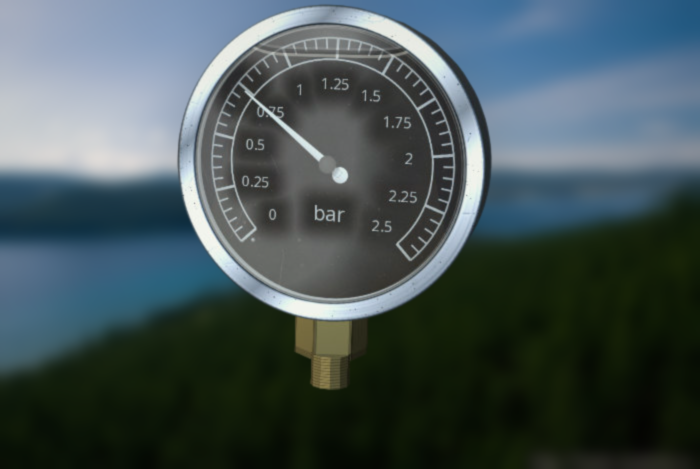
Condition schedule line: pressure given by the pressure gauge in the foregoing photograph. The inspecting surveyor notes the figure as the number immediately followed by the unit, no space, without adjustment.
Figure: 0.75bar
